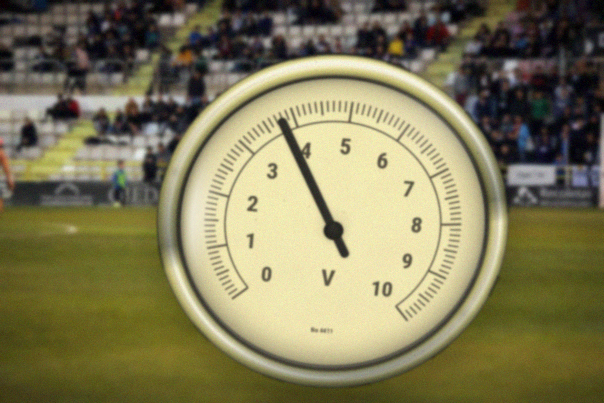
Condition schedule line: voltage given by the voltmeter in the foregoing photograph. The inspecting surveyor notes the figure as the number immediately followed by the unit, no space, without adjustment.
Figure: 3.8V
